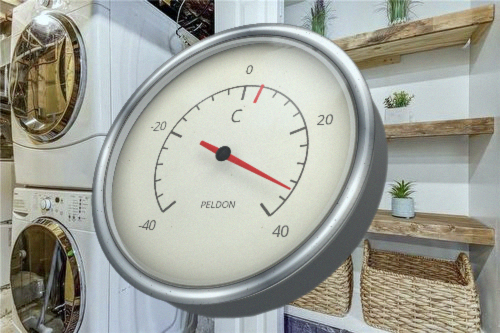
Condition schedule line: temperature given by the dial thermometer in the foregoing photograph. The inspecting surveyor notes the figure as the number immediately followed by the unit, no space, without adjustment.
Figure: 34°C
